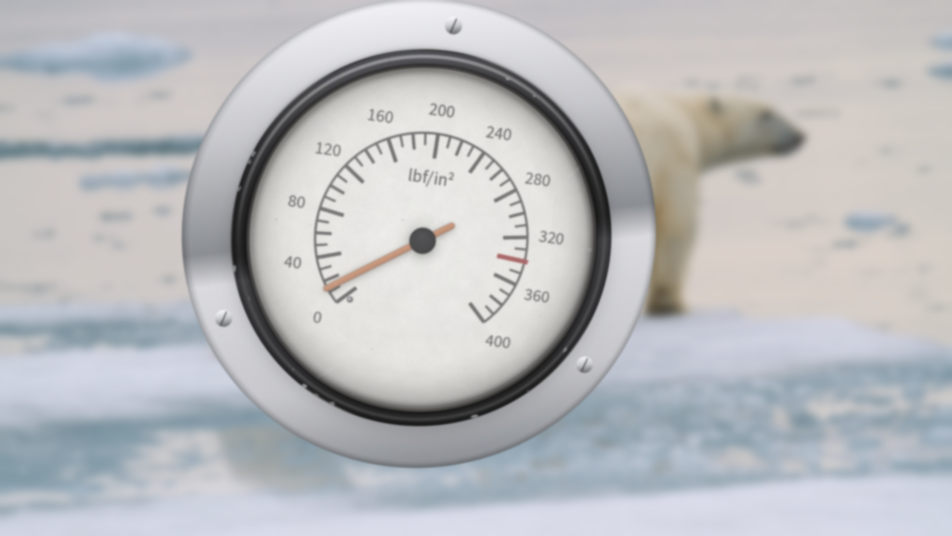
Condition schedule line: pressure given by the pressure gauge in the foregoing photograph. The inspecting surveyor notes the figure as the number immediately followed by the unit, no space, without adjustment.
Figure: 15psi
